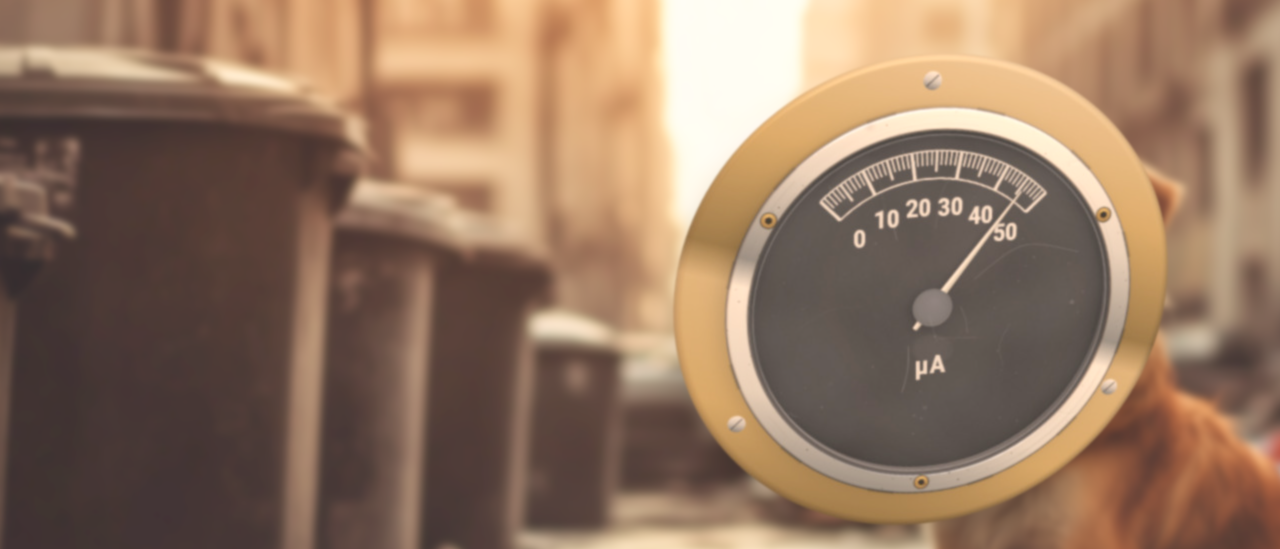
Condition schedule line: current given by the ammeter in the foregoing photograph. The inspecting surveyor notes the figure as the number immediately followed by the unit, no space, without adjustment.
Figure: 45µA
